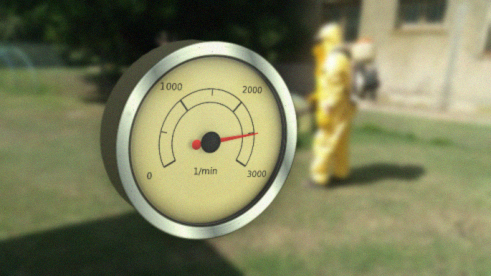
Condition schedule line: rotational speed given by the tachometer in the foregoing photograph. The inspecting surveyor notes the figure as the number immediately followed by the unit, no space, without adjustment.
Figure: 2500rpm
